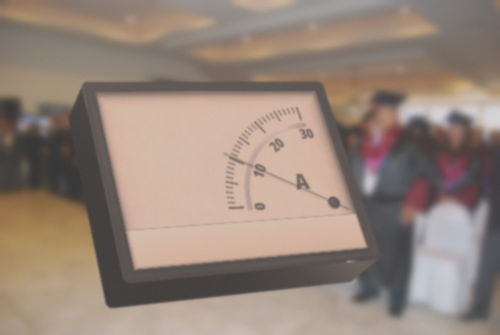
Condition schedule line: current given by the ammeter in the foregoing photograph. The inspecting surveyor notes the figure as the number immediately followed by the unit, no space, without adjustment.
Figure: 10A
